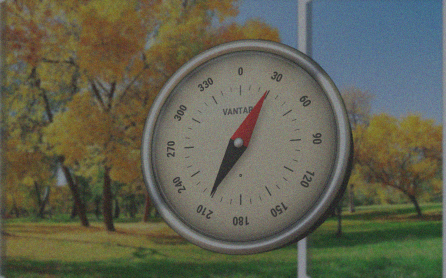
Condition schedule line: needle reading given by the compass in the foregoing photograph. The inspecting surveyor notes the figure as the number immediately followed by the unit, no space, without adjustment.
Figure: 30°
